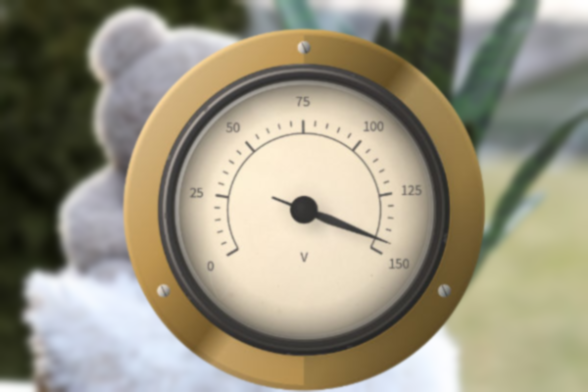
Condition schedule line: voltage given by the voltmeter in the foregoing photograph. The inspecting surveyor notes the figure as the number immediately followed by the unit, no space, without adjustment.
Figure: 145V
